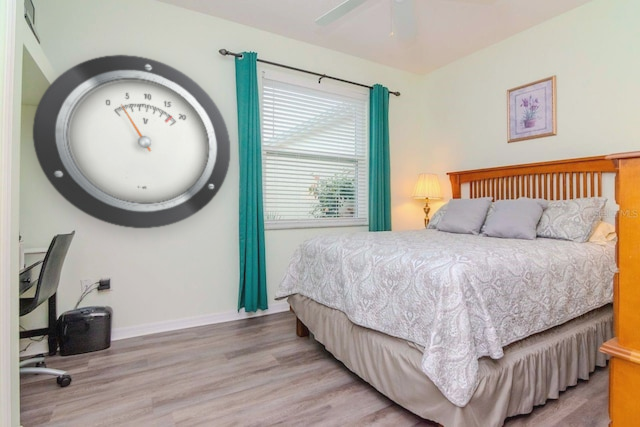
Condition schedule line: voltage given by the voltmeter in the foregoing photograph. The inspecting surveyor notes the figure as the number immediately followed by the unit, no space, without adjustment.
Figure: 2.5V
